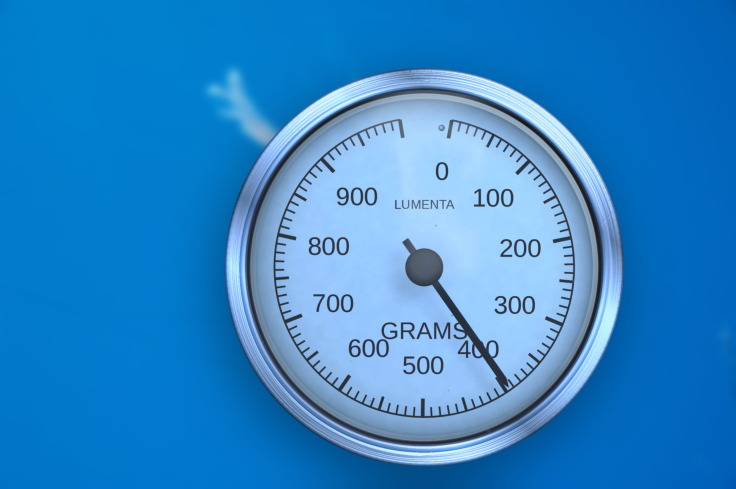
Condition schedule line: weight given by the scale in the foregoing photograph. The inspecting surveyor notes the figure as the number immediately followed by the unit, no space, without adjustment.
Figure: 395g
